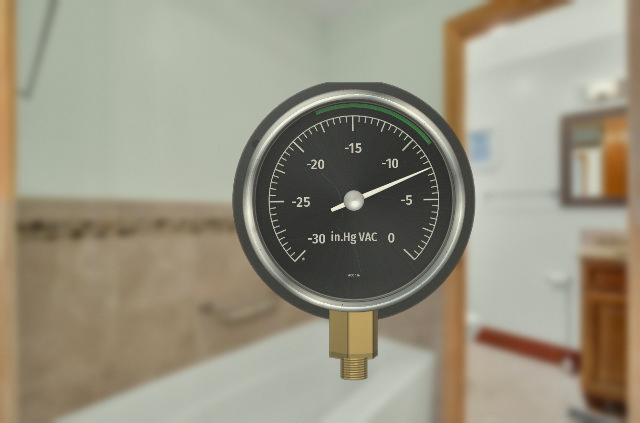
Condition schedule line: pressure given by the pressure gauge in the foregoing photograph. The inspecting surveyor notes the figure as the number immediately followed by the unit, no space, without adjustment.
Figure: -7.5inHg
